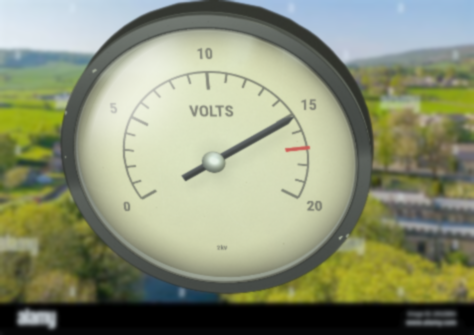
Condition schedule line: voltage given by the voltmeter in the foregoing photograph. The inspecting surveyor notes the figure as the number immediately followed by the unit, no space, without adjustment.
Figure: 15V
